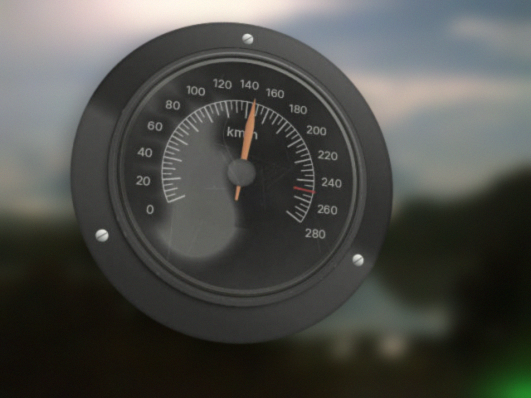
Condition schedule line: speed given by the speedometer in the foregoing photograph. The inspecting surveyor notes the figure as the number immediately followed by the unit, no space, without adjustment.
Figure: 145km/h
